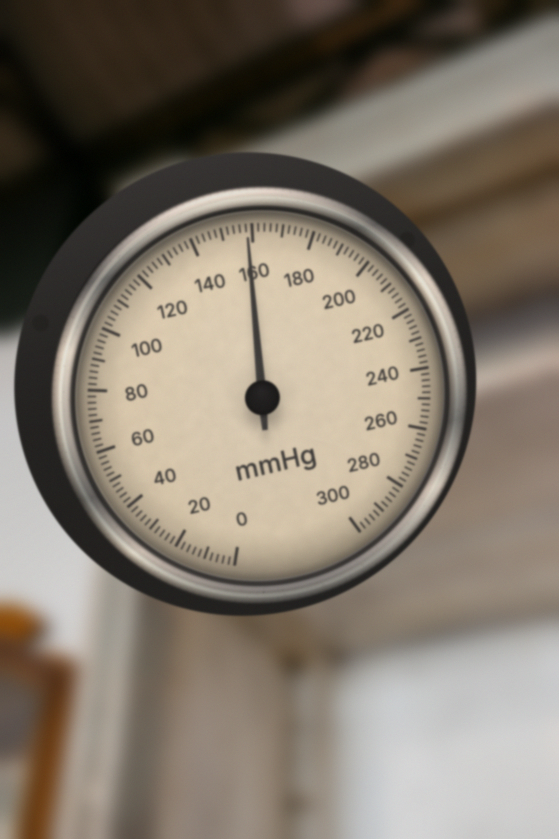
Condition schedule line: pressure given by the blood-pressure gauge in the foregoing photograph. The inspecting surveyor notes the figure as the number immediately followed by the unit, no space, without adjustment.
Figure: 158mmHg
